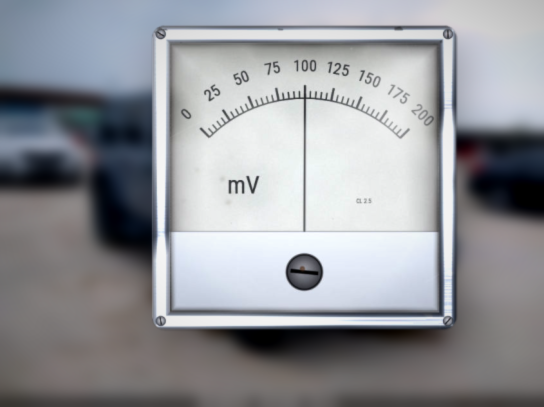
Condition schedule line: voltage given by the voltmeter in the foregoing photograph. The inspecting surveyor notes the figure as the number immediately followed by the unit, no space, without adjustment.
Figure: 100mV
